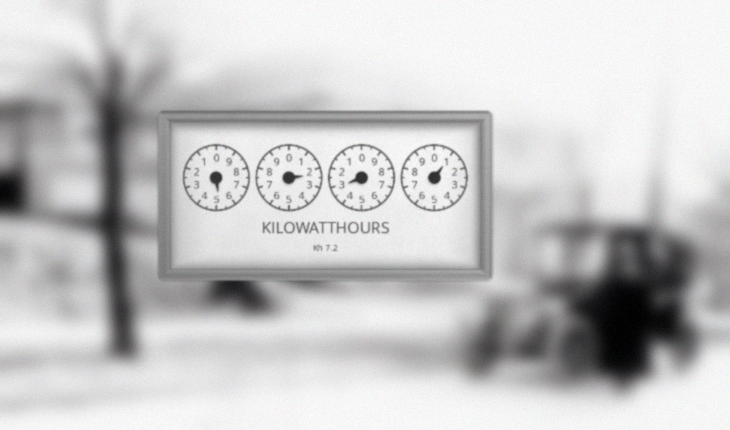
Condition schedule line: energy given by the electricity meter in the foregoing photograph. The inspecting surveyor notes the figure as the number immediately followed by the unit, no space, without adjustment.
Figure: 5231kWh
